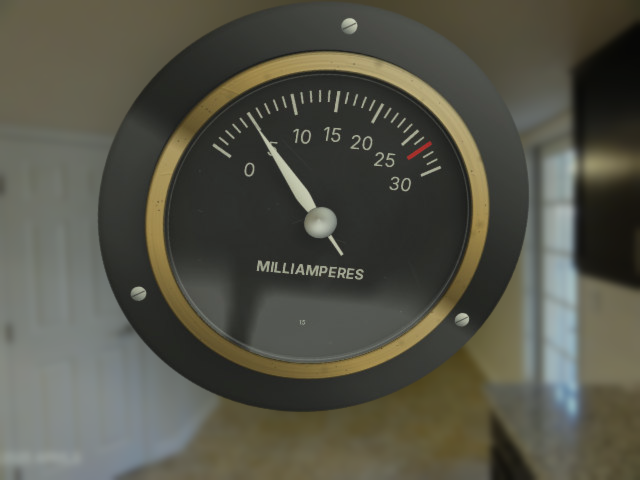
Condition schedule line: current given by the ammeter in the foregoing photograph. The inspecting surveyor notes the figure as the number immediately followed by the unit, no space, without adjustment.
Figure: 5mA
